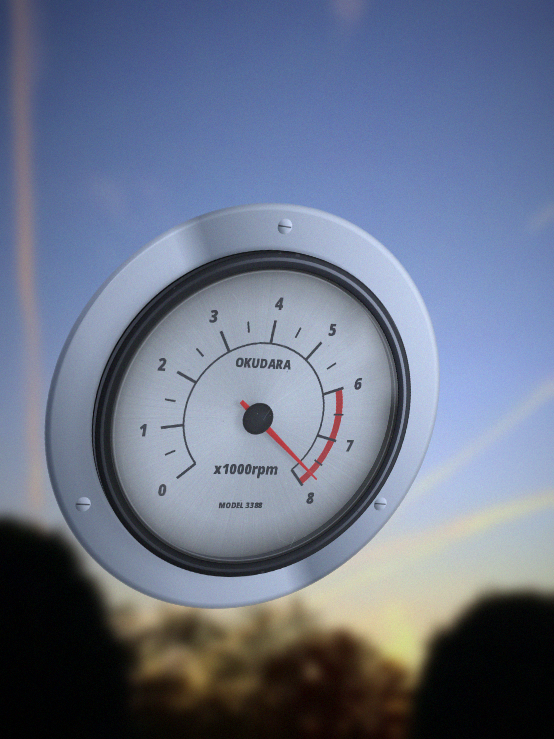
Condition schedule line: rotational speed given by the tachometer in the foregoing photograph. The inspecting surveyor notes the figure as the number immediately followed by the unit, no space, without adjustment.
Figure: 7750rpm
